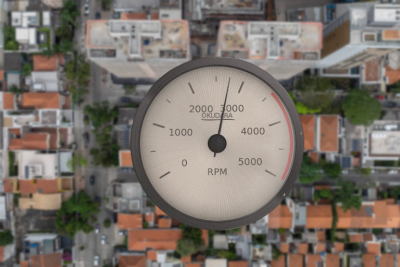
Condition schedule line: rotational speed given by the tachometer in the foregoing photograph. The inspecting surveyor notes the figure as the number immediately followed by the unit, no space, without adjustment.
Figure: 2750rpm
